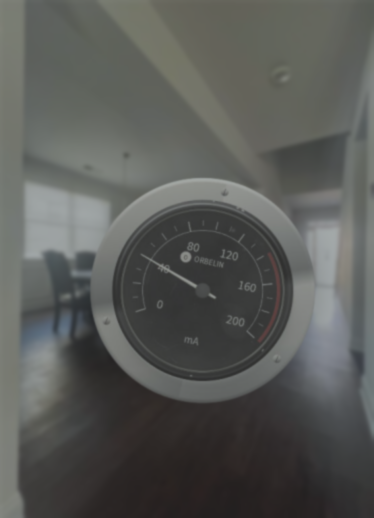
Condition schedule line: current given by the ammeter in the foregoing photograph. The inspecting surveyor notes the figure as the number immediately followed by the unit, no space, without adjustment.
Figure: 40mA
